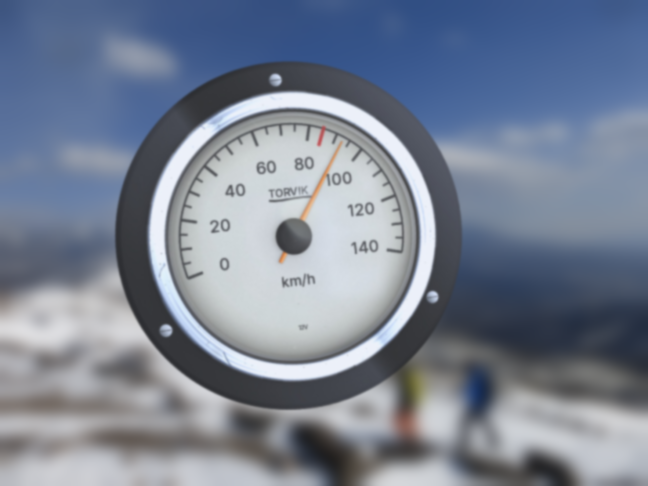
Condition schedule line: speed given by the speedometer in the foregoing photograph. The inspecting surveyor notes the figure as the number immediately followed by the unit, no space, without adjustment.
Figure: 92.5km/h
